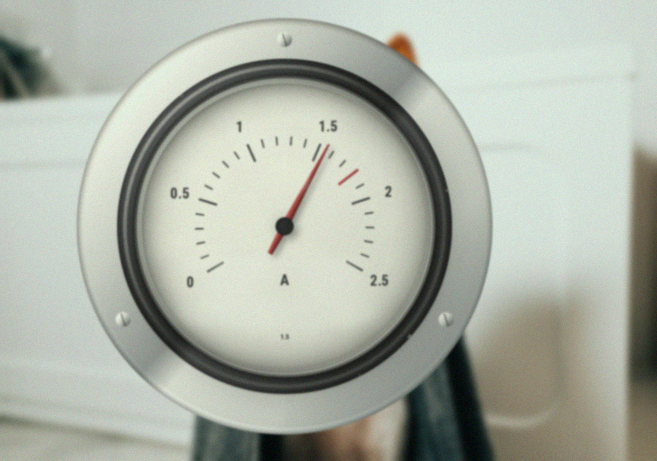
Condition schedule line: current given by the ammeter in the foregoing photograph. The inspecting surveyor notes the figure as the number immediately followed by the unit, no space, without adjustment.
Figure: 1.55A
